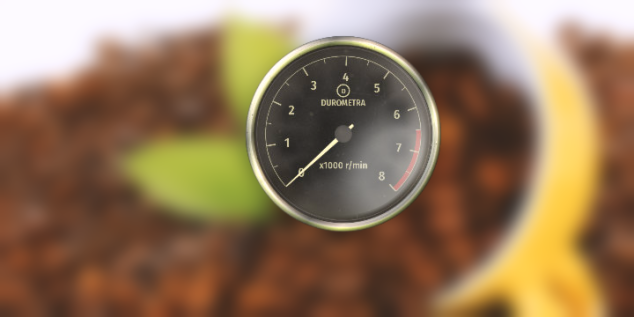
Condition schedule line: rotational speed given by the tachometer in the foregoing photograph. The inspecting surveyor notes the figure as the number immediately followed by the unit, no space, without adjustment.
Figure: 0rpm
